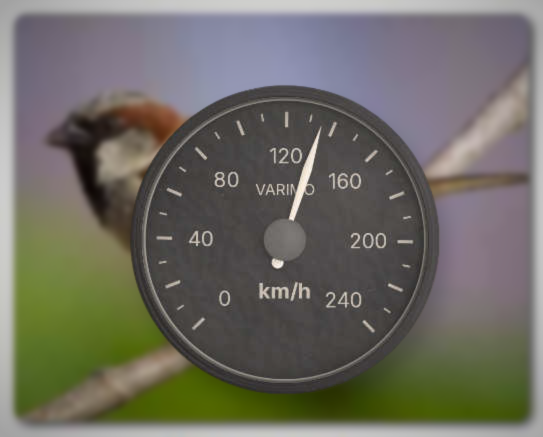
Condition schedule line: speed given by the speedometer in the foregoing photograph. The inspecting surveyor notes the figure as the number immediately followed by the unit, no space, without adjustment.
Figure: 135km/h
